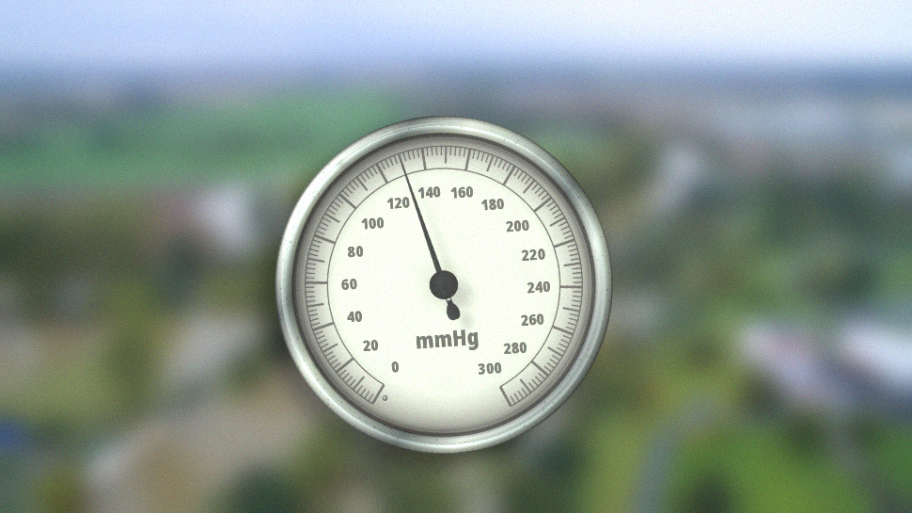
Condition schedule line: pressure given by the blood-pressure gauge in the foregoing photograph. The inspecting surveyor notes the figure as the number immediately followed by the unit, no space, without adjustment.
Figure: 130mmHg
